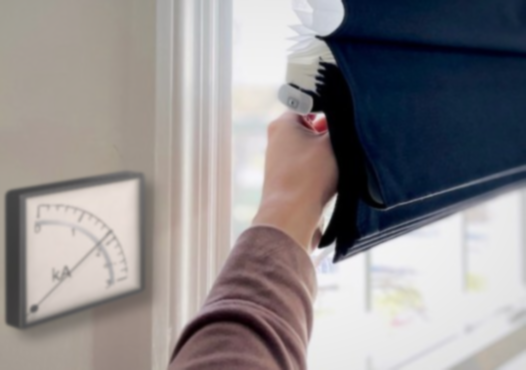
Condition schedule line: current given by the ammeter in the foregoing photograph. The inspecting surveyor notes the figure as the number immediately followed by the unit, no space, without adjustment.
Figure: 1.8kA
